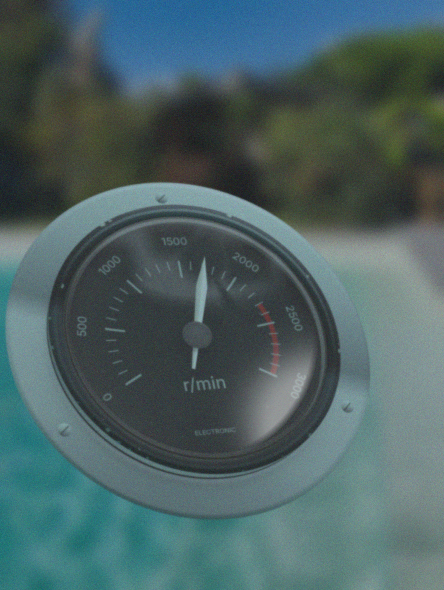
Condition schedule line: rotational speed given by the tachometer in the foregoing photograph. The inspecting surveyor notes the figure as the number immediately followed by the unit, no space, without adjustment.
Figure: 1700rpm
